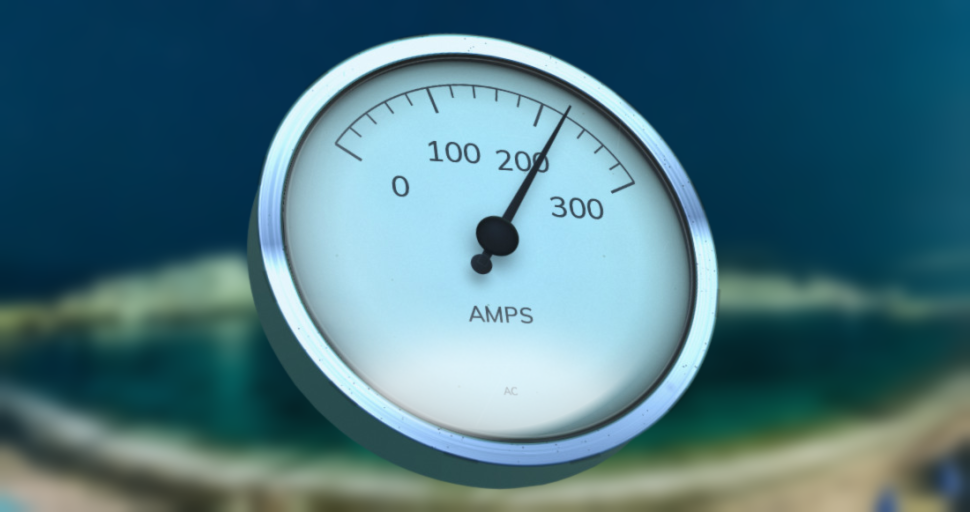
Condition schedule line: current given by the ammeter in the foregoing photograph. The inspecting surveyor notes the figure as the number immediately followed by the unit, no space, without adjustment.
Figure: 220A
